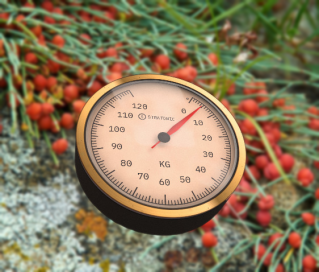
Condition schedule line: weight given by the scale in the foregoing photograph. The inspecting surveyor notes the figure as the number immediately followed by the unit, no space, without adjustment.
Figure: 5kg
